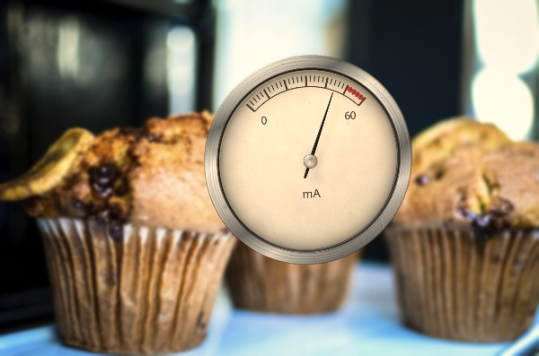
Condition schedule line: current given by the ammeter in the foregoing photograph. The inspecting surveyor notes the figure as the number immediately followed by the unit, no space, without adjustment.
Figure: 44mA
